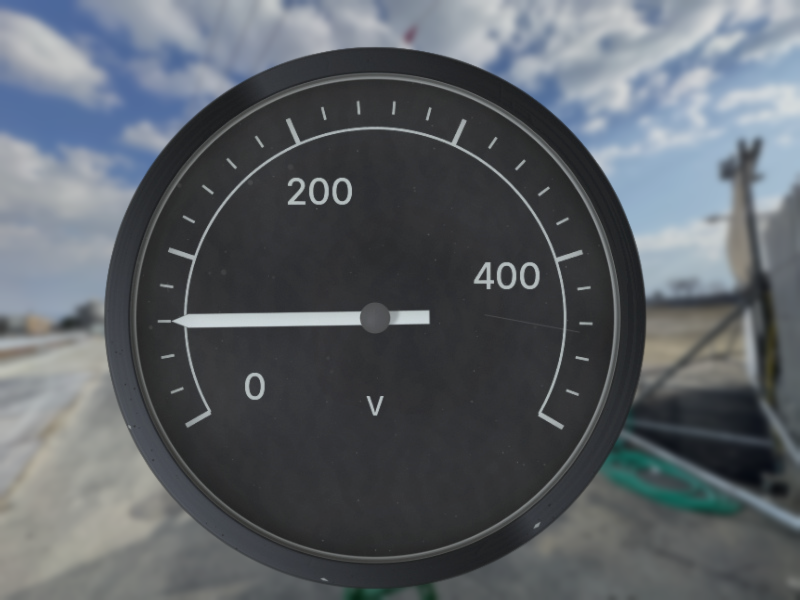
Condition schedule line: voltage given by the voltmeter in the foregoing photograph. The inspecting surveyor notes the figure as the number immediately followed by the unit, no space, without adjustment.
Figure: 60V
